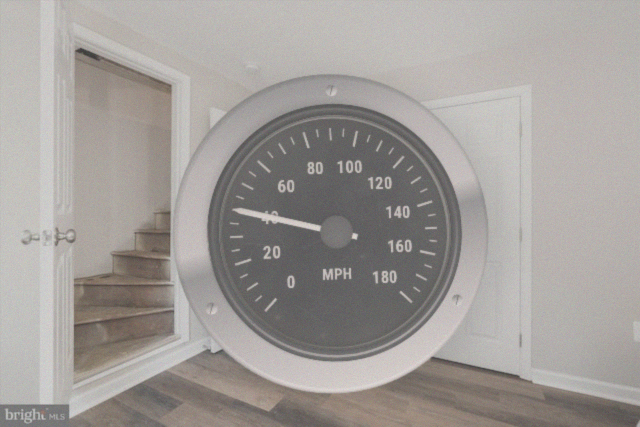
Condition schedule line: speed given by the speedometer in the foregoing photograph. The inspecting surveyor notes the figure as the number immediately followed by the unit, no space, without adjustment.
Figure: 40mph
